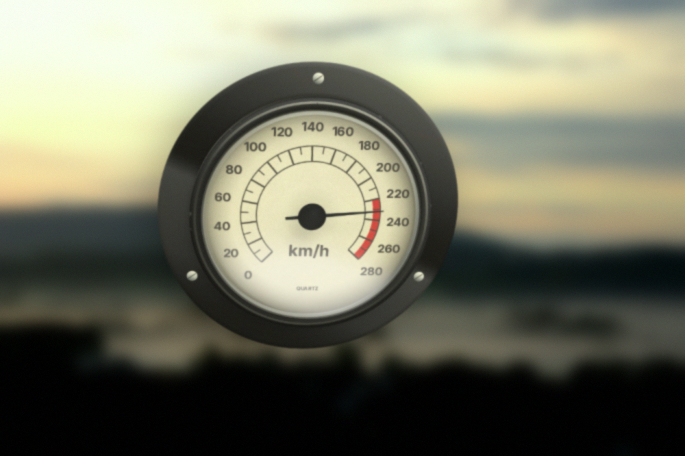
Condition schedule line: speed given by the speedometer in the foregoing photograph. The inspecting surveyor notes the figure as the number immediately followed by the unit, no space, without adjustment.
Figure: 230km/h
